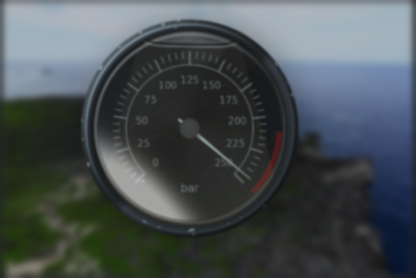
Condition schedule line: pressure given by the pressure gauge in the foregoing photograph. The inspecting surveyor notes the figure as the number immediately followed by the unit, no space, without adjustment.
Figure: 245bar
